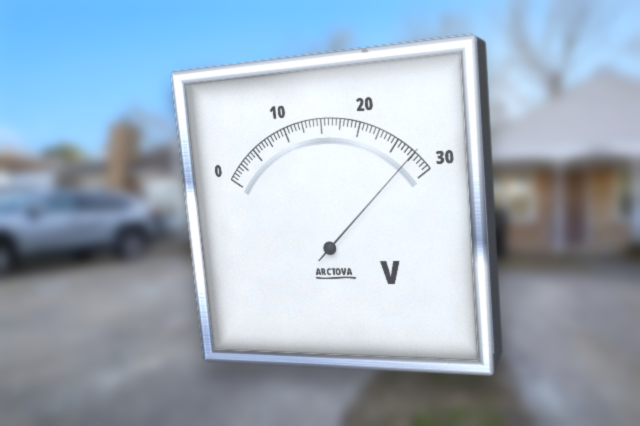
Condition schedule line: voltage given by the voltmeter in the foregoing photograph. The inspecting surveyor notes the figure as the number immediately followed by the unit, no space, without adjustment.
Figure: 27.5V
